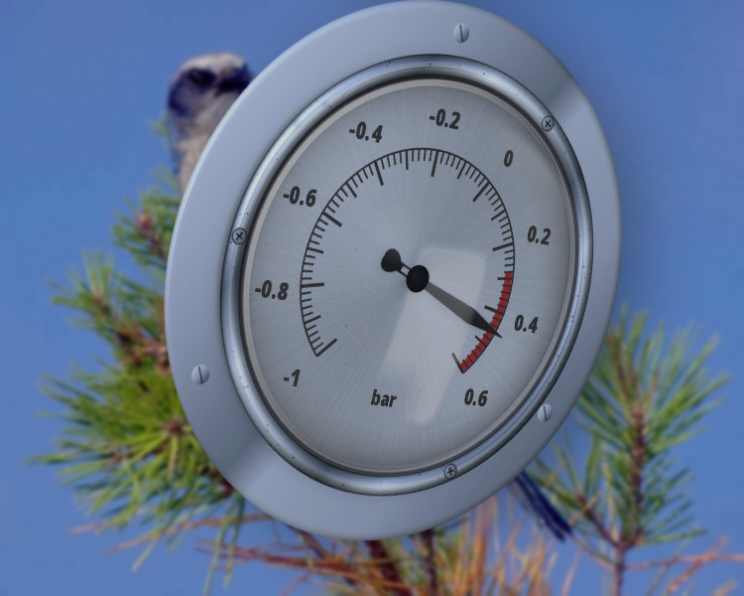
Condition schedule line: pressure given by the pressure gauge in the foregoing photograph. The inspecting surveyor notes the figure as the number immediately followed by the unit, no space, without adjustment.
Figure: 0.46bar
